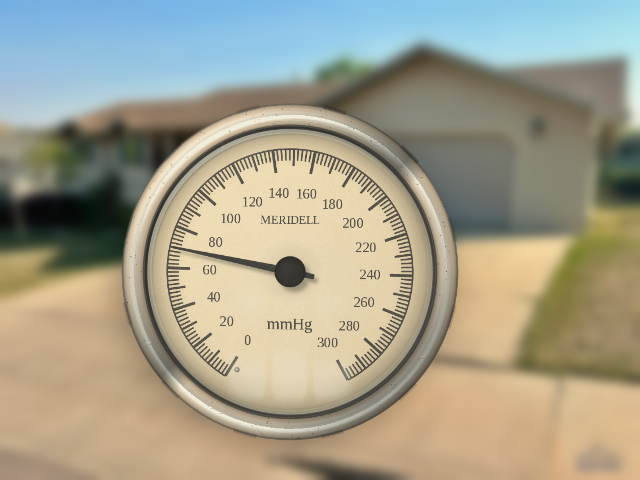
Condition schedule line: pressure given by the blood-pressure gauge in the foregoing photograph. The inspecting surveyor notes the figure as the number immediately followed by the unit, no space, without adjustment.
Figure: 70mmHg
